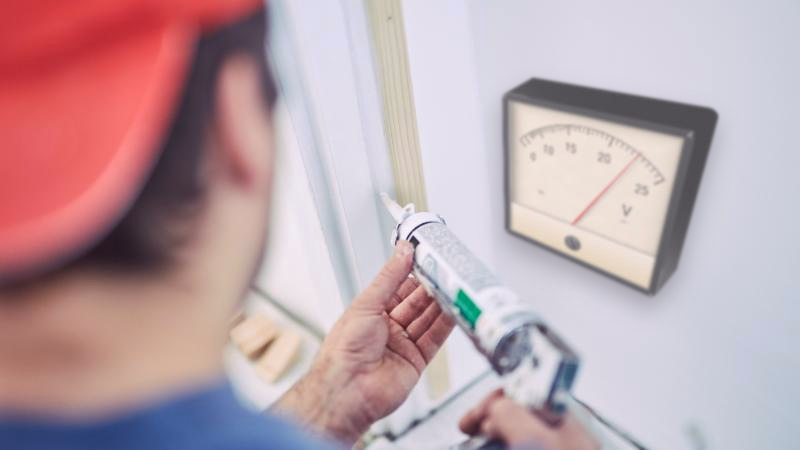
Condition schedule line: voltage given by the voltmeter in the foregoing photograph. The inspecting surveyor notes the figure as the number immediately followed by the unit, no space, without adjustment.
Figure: 22.5V
